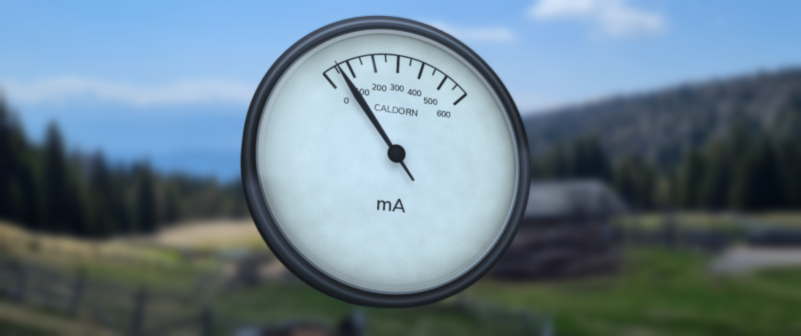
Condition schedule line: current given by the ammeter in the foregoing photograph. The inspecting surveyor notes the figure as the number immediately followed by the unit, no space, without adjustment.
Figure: 50mA
